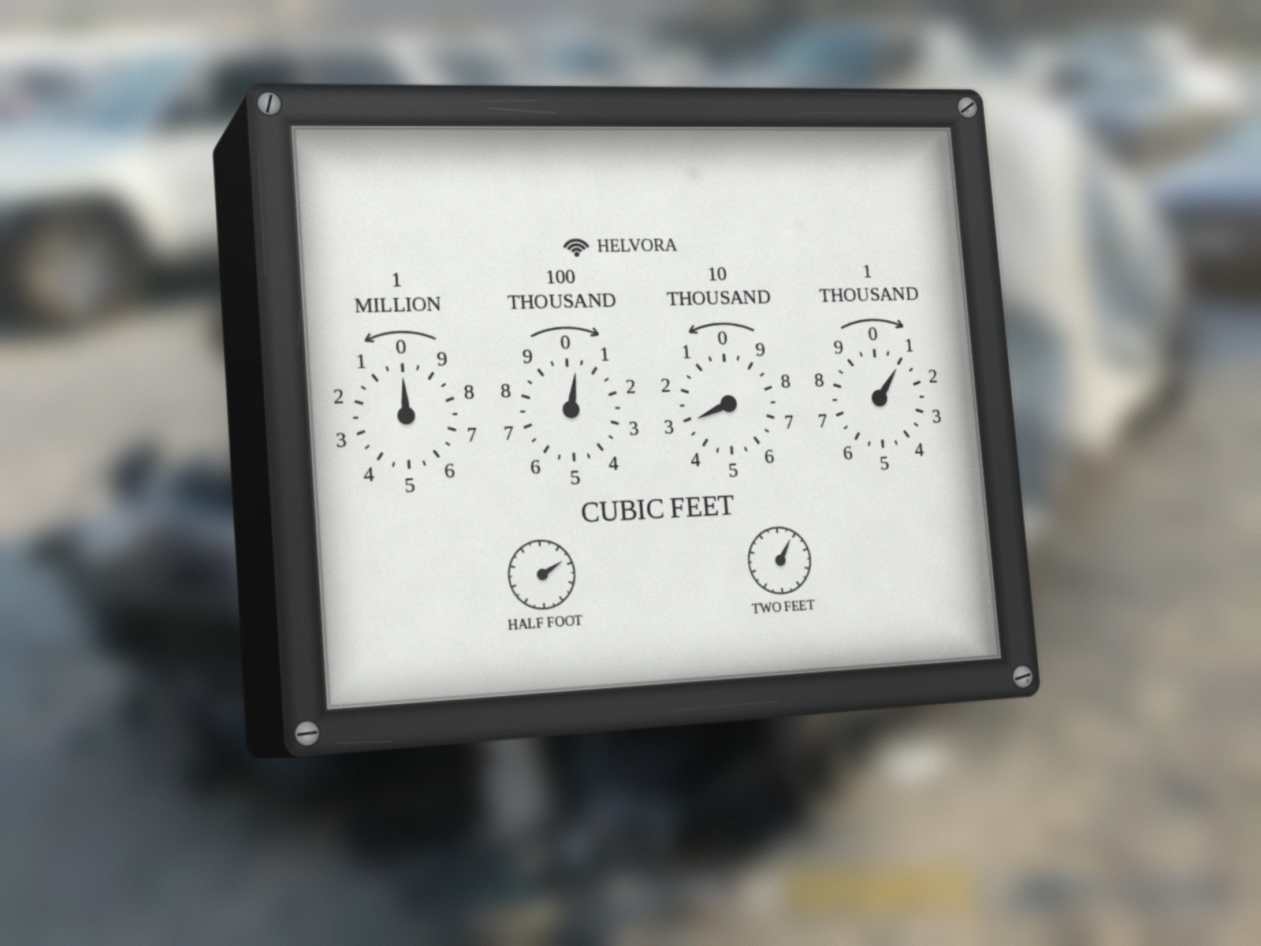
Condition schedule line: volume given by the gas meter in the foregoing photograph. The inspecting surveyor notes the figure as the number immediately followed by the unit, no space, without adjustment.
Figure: 3100ft³
